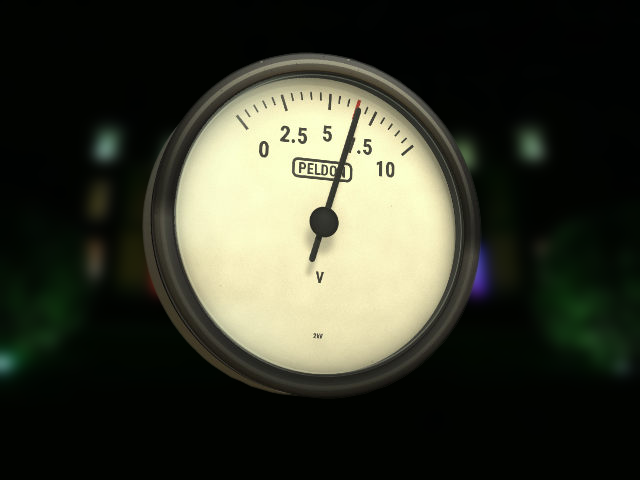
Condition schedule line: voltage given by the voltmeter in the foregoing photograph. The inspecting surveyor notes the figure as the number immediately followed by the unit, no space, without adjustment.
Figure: 6.5V
